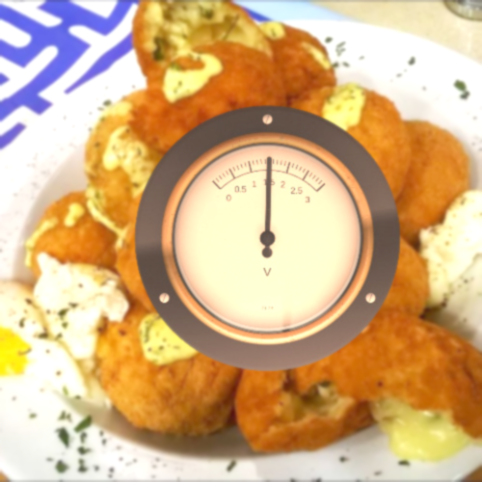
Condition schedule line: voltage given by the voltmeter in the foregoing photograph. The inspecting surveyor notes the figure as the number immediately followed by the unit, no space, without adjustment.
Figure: 1.5V
